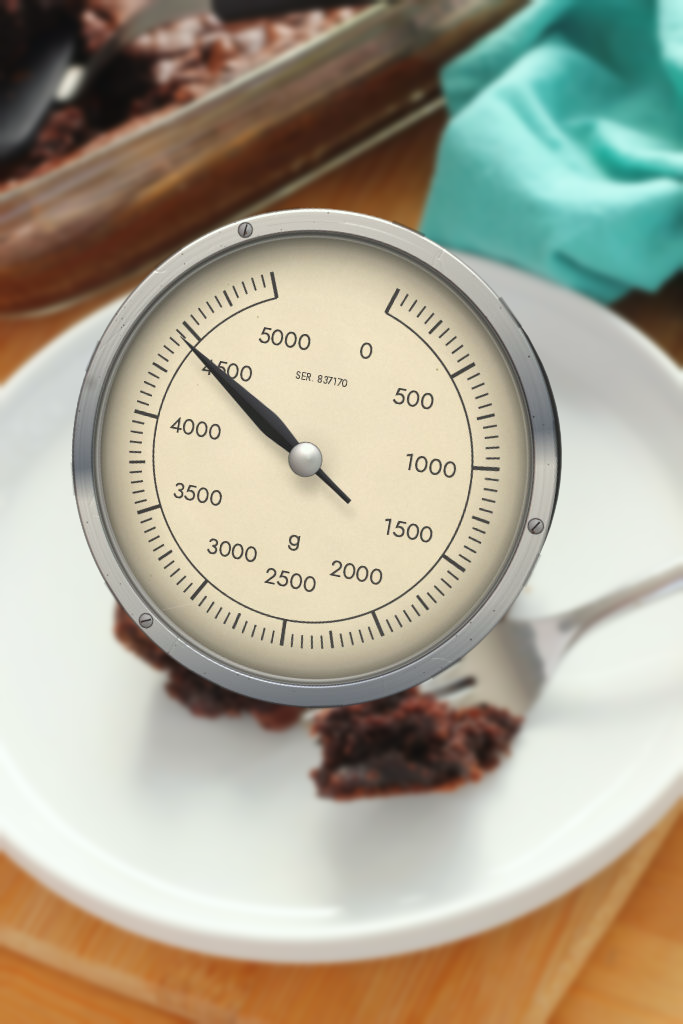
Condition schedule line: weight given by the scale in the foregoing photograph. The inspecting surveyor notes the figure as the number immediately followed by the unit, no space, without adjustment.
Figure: 4450g
